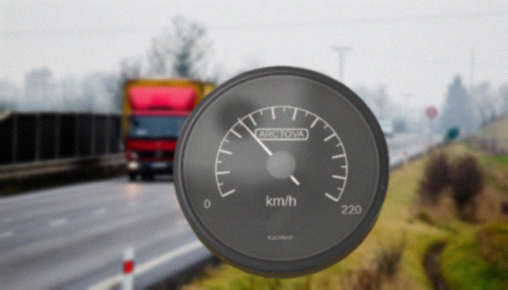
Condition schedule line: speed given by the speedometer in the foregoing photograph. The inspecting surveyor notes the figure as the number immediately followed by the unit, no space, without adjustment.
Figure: 70km/h
